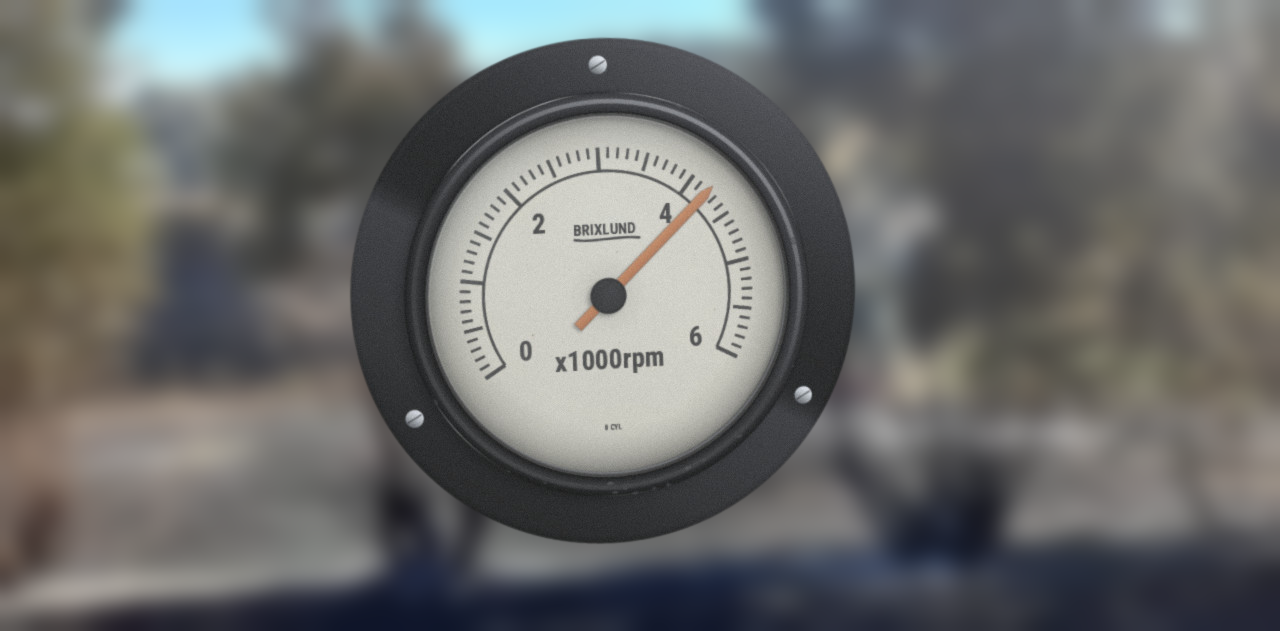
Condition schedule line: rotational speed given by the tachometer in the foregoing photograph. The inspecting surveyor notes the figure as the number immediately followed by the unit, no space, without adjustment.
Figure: 4200rpm
